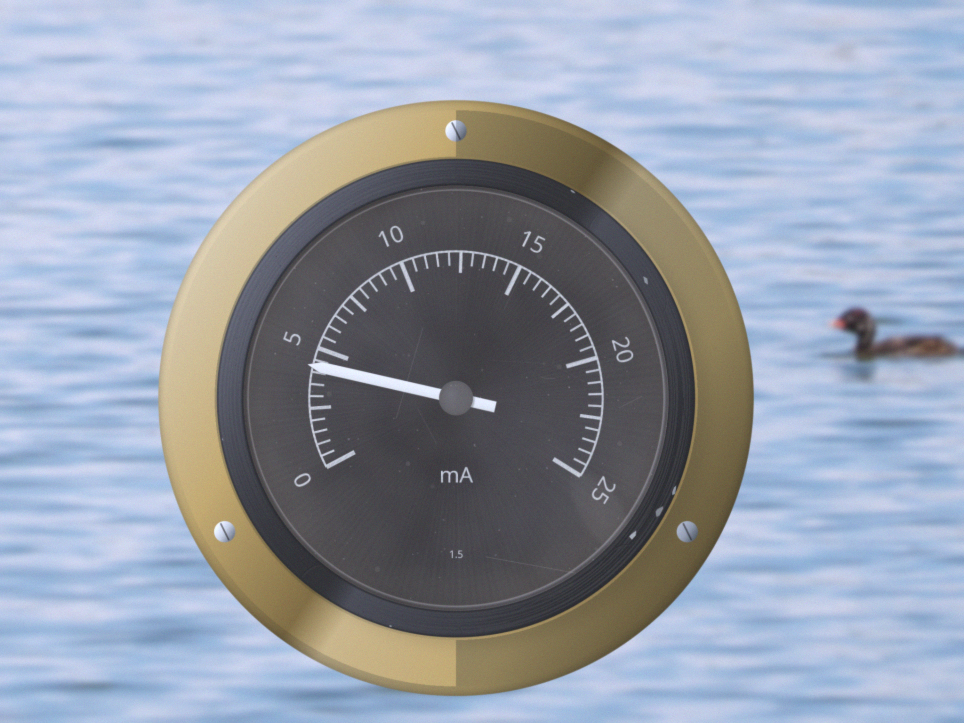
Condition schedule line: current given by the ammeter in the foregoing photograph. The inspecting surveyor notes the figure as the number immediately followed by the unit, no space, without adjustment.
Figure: 4.25mA
